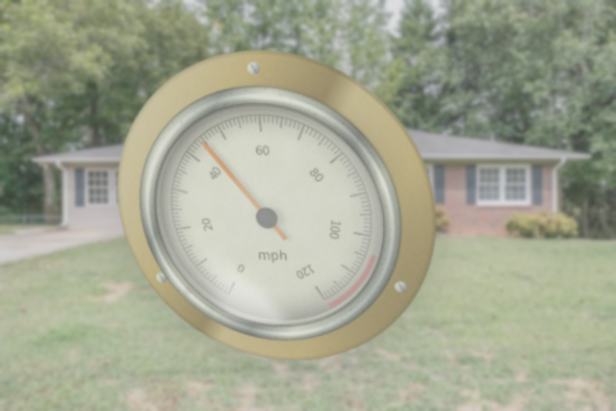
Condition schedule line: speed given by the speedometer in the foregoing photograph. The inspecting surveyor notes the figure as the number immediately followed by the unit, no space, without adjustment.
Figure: 45mph
